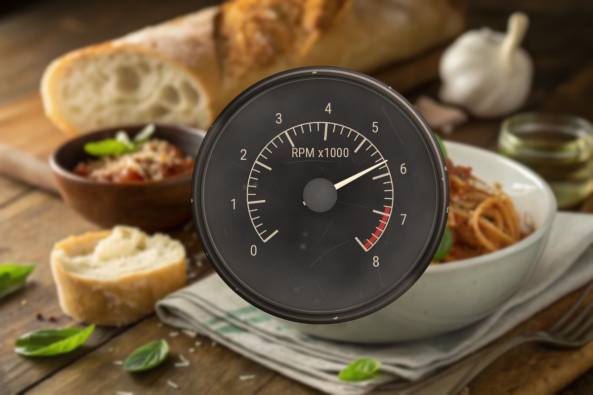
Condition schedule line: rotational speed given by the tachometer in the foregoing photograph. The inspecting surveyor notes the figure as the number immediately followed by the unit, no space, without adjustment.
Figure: 5700rpm
